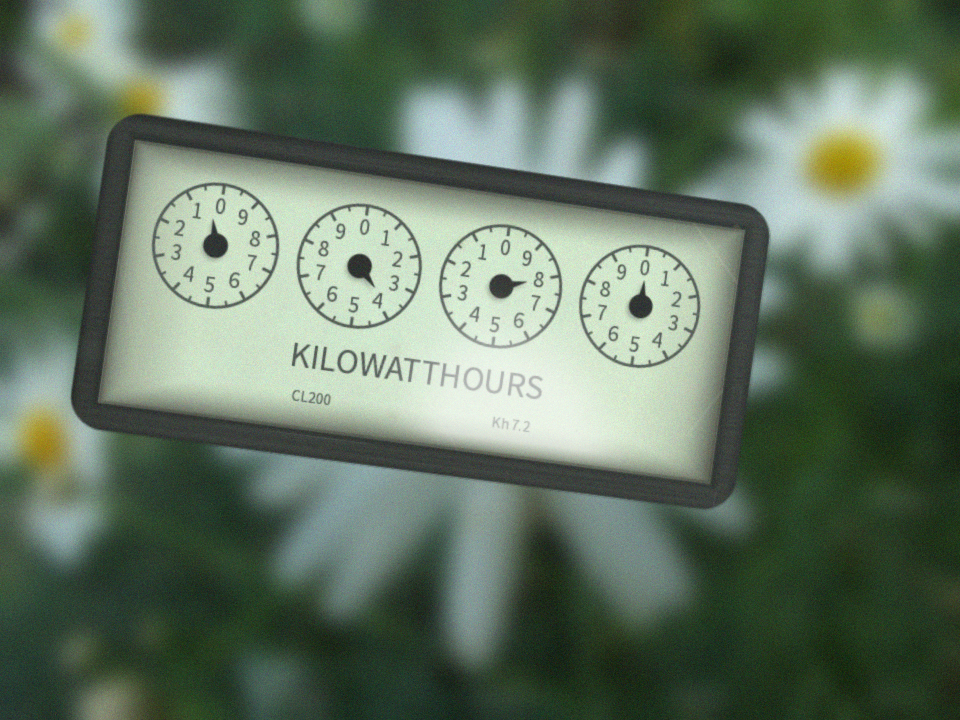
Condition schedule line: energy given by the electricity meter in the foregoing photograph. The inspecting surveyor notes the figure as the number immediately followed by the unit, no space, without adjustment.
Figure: 380kWh
